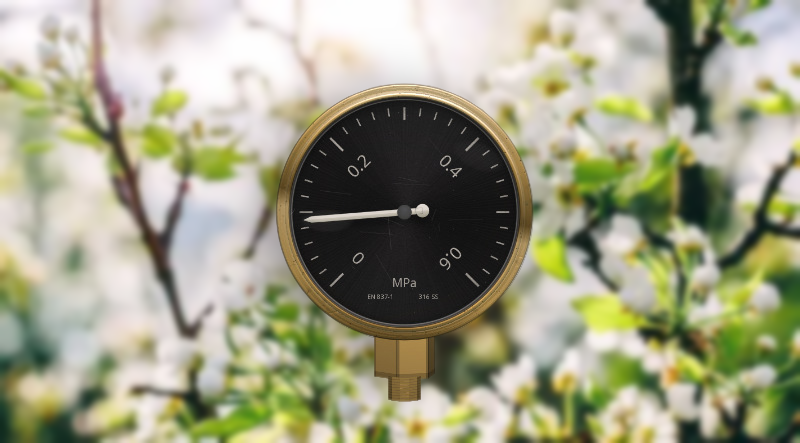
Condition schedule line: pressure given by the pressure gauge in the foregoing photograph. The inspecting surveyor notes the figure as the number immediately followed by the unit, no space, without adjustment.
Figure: 0.09MPa
